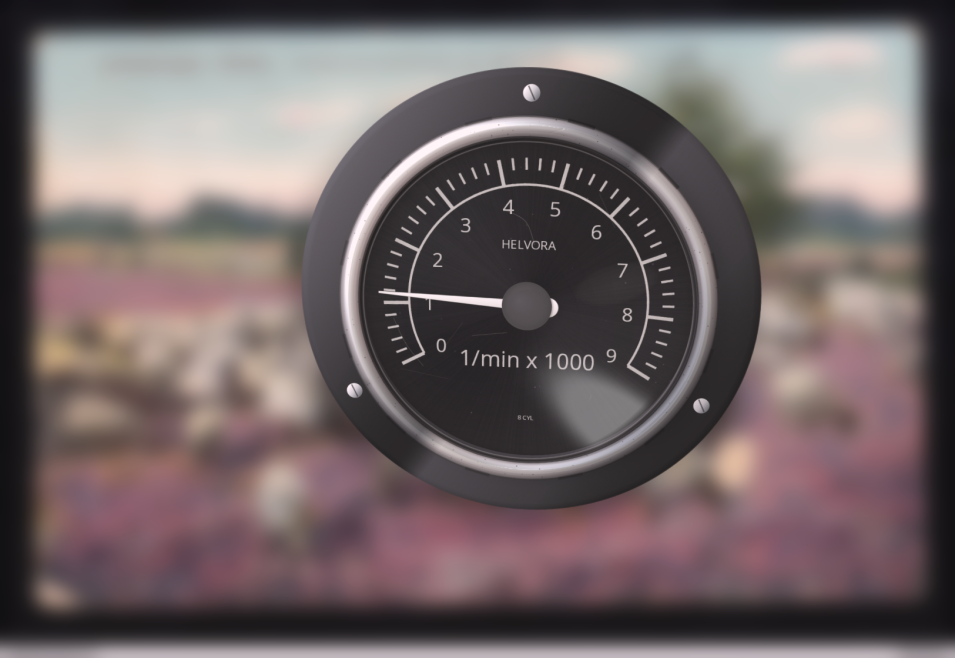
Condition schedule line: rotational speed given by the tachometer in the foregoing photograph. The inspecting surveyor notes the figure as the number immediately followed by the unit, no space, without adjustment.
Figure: 1200rpm
